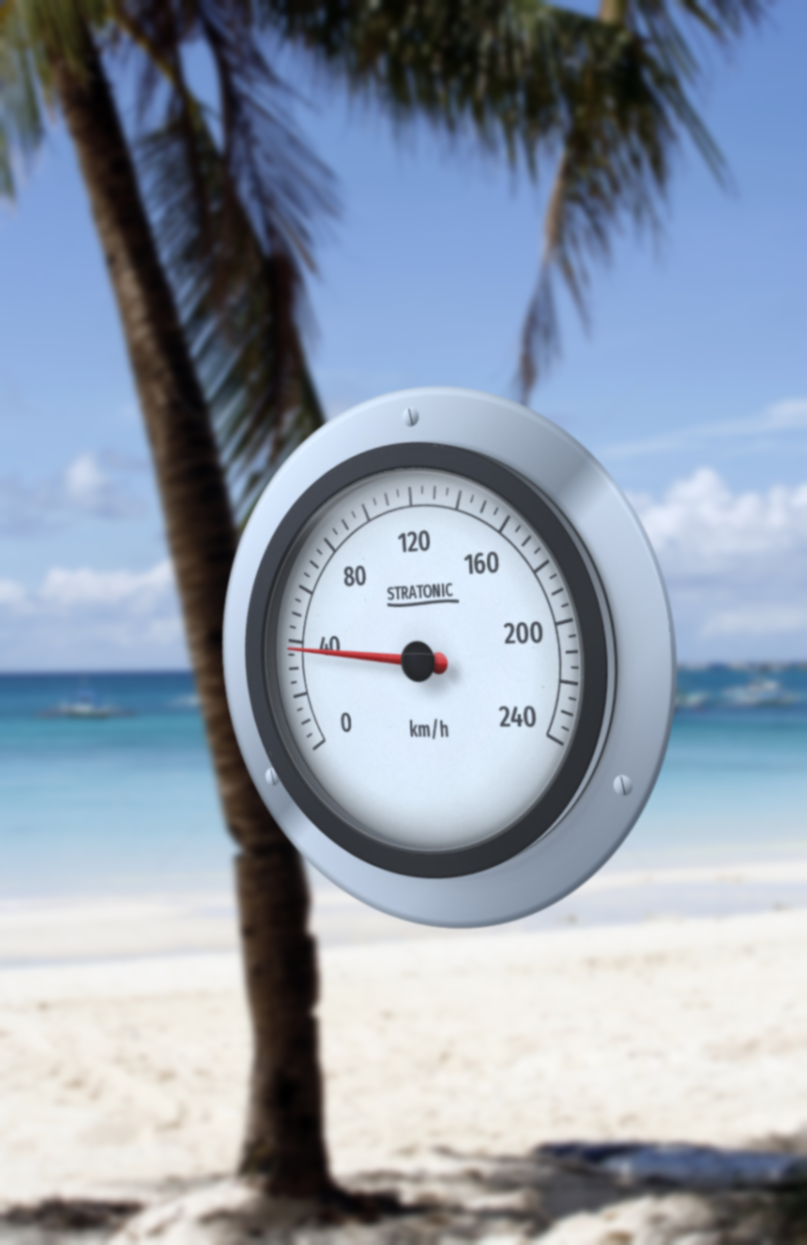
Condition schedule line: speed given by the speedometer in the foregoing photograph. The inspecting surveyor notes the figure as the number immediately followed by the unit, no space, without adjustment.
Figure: 37.5km/h
